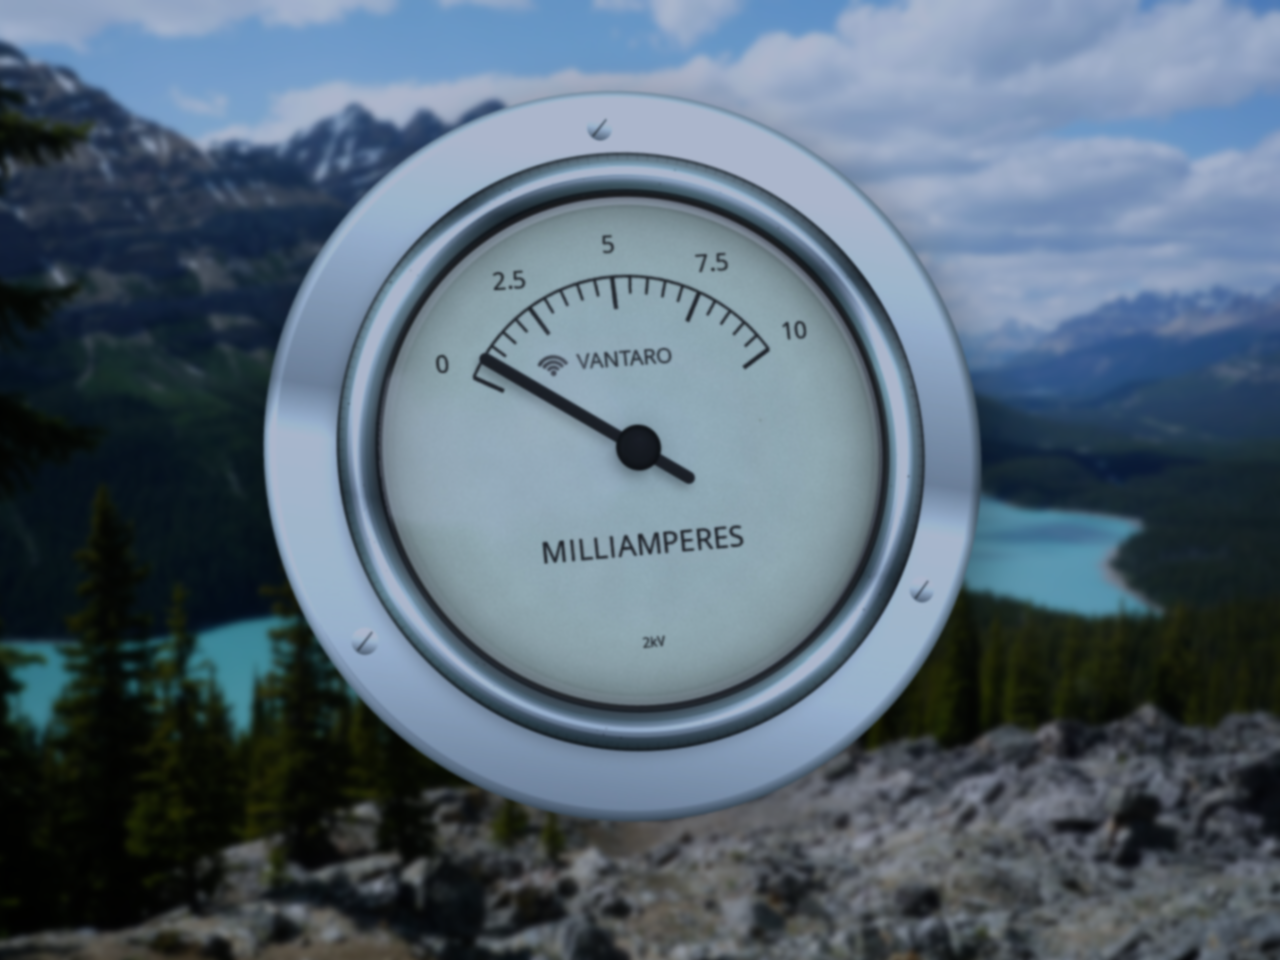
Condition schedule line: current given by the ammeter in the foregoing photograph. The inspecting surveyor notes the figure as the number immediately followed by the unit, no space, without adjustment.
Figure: 0.5mA
